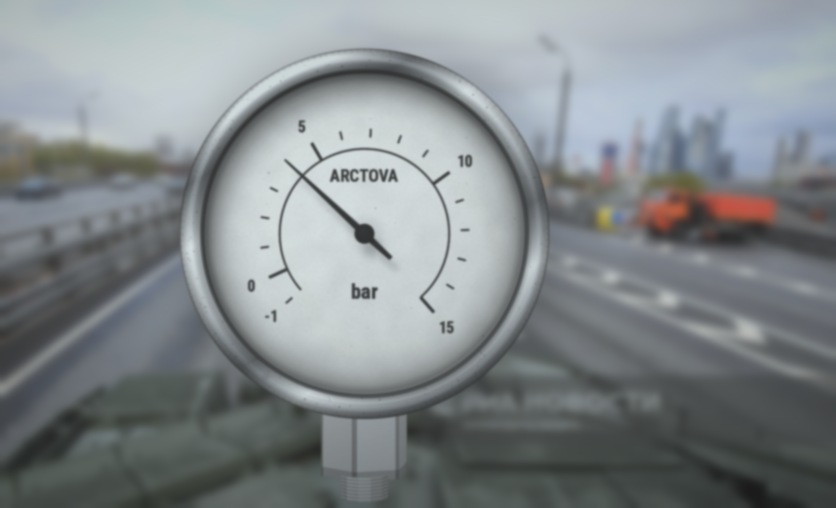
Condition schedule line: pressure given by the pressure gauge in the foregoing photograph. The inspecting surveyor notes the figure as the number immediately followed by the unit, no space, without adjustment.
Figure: 4bar
